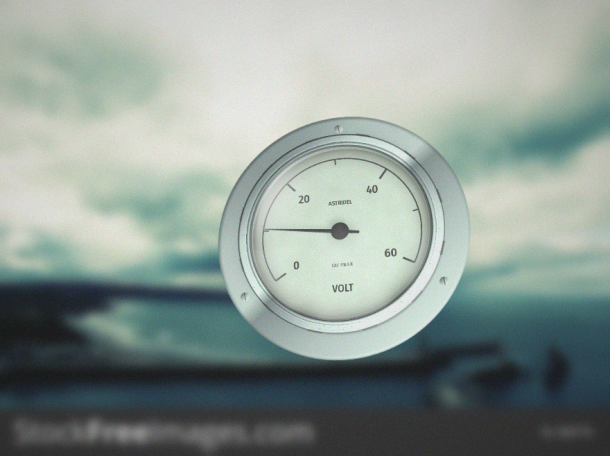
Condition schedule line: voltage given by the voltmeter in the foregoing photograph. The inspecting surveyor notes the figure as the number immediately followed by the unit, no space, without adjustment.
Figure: 10V
